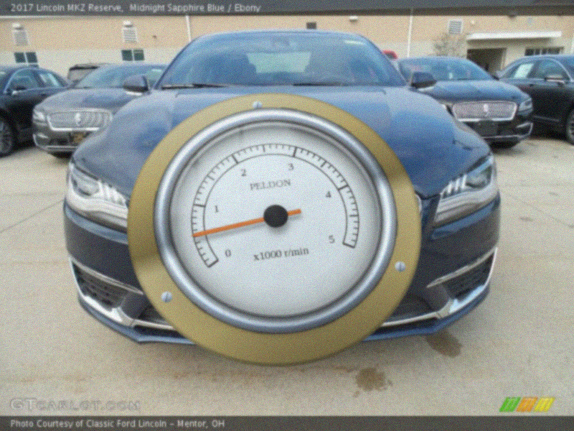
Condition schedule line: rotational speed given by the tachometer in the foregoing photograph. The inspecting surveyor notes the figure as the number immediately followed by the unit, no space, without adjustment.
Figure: 500rpm
